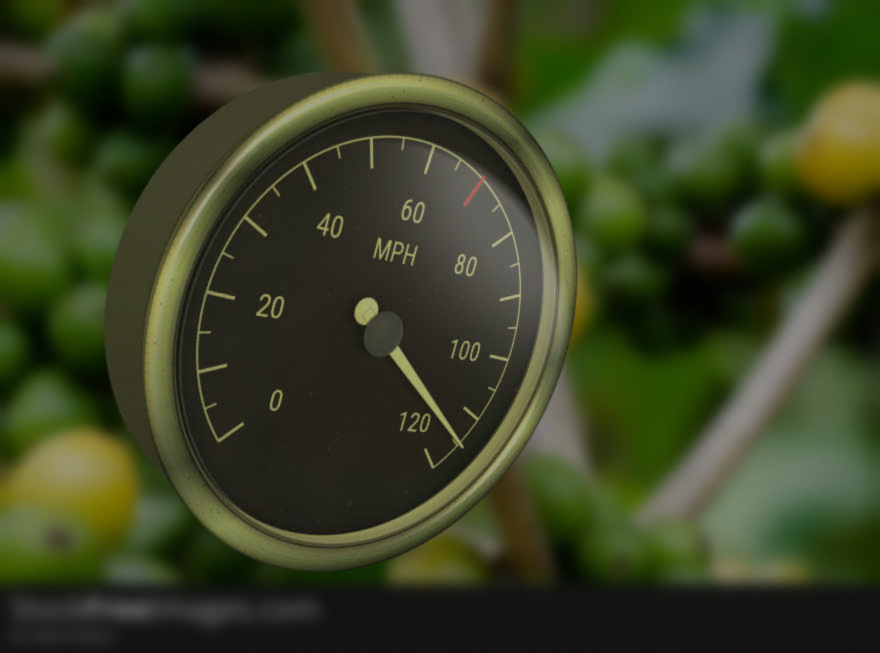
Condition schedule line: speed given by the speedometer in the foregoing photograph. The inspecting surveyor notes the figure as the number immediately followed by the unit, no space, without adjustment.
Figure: 115mph
